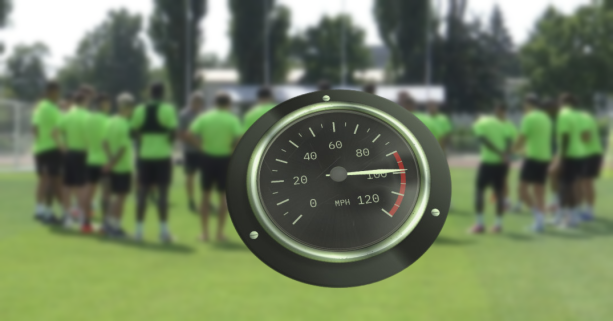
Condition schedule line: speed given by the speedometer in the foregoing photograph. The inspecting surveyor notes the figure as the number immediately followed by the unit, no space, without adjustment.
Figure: 100mph
